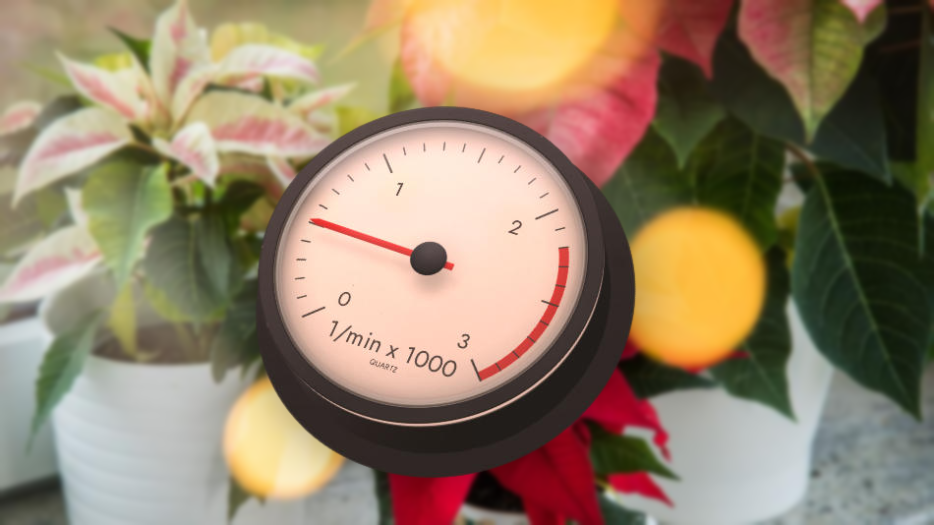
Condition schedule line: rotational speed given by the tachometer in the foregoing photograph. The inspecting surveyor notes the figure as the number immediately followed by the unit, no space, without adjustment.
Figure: 500rpm
